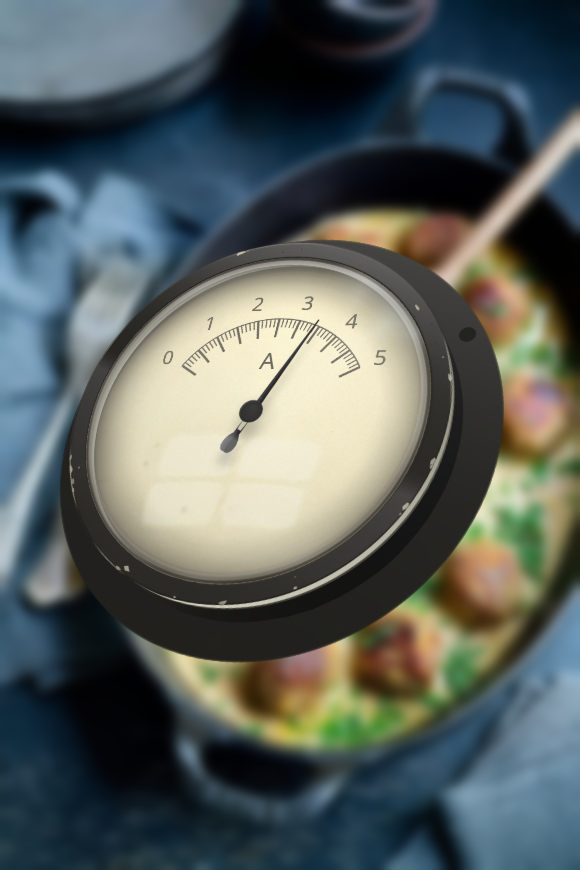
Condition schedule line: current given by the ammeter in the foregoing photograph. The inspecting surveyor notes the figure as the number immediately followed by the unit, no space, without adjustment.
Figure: 3.5A
